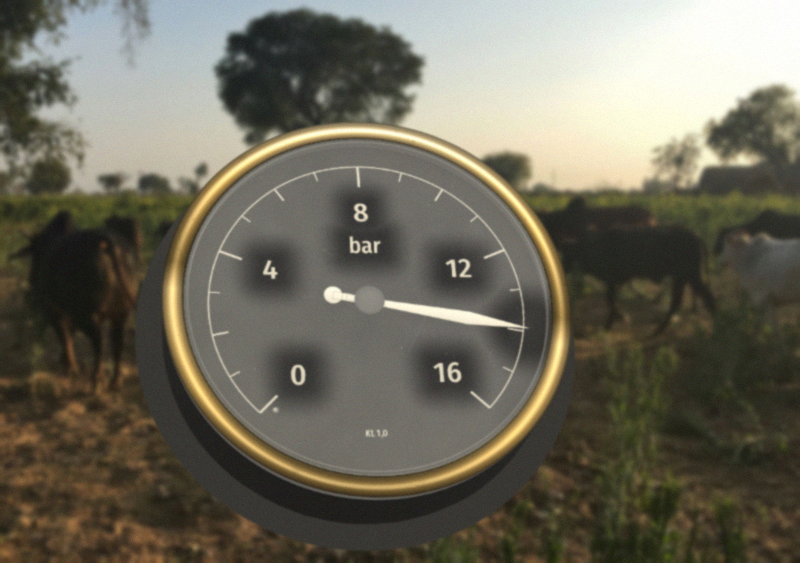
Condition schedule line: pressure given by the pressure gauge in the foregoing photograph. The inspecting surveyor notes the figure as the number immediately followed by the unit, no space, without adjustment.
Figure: 14bar
